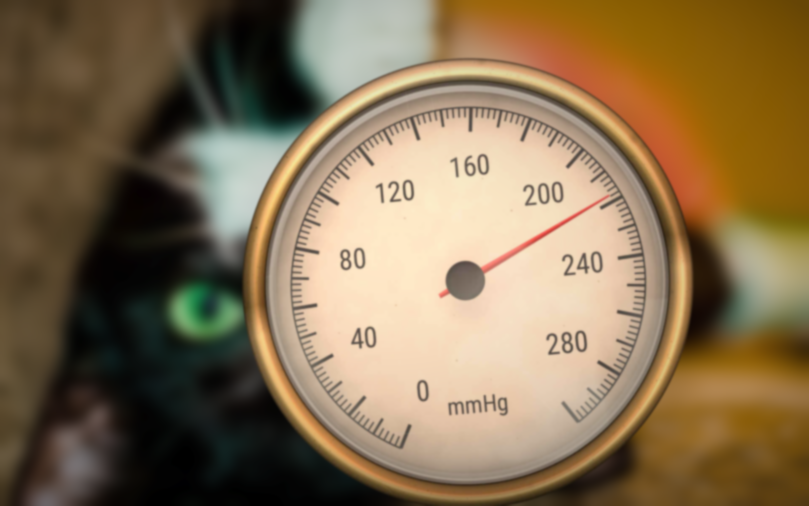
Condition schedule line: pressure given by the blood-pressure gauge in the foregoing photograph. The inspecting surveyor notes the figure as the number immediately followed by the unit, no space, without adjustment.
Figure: 218mmHg
